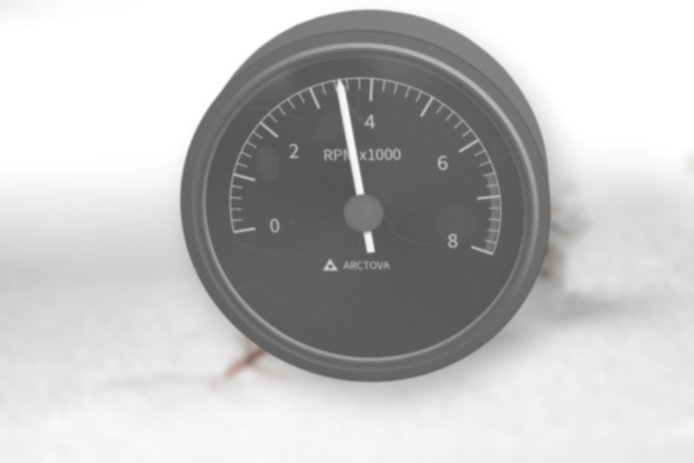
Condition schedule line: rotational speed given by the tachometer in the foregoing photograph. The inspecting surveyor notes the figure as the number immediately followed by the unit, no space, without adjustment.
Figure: 3500rpm
